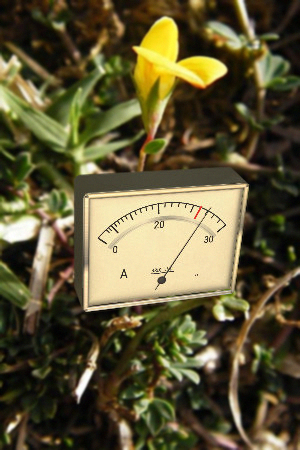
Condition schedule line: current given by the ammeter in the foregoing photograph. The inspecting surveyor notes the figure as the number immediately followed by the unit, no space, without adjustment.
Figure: 27A
